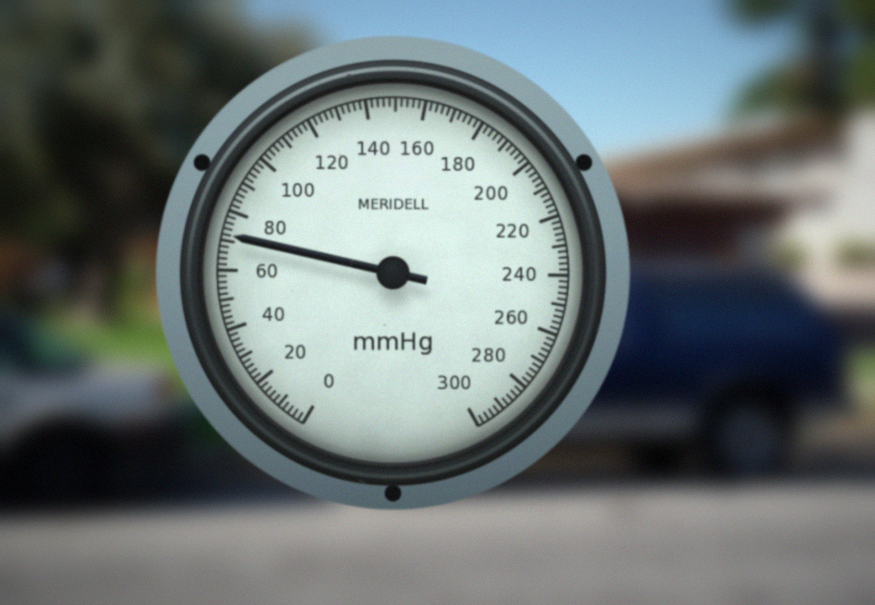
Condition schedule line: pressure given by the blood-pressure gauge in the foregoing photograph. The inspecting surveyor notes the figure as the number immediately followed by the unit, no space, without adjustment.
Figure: 72mmHg
